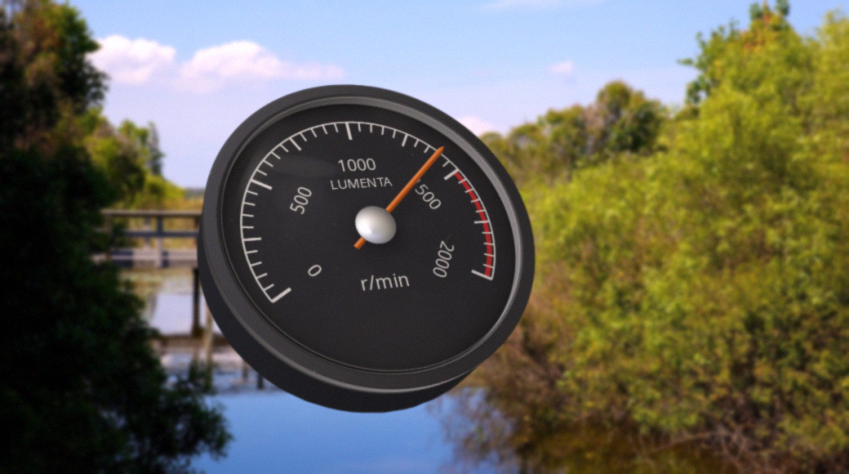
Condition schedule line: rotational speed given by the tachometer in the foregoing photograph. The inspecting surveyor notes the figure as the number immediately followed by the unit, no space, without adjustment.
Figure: 1400rpm
